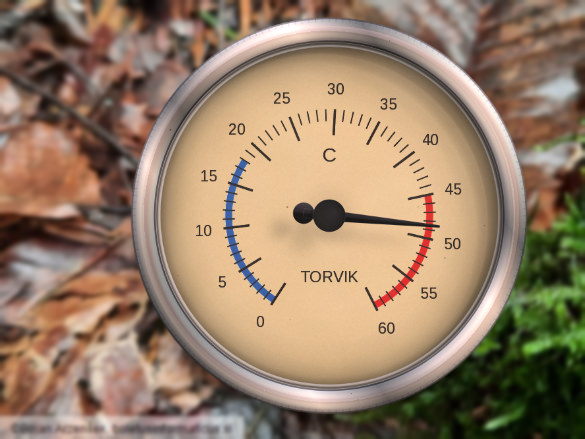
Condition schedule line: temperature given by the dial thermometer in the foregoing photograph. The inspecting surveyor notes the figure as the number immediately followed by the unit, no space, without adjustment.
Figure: 48.5°C
